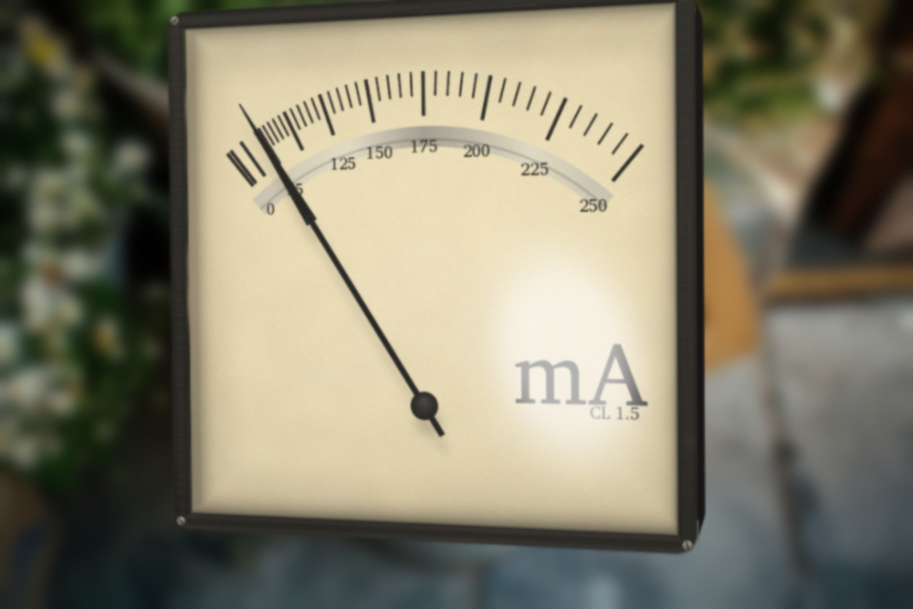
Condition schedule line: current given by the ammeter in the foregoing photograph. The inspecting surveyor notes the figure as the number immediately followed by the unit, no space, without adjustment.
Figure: 75mA
